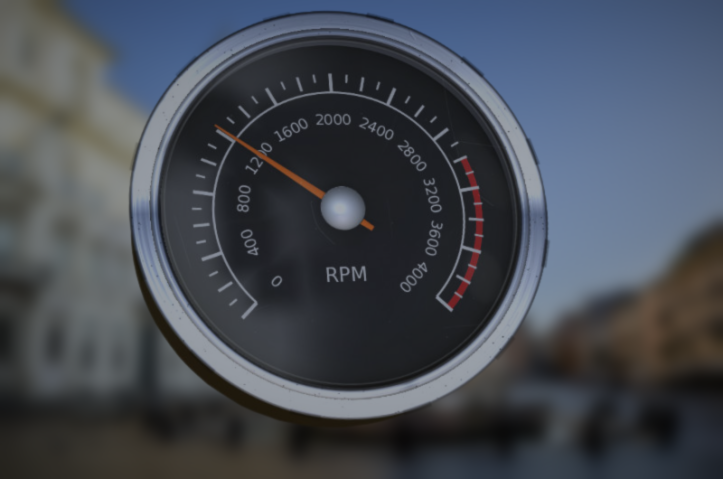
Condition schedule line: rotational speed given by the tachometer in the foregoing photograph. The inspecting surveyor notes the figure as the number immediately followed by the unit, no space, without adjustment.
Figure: 1200rpm
